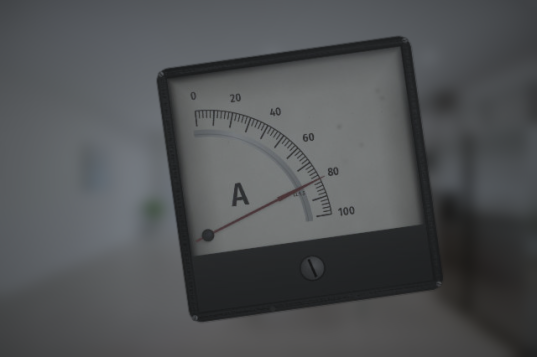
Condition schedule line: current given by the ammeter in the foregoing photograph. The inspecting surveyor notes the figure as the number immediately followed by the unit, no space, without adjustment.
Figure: 80A
